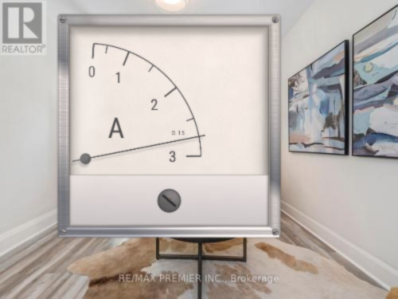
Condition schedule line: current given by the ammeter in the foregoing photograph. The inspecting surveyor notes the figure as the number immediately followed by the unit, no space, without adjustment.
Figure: 2.75A
